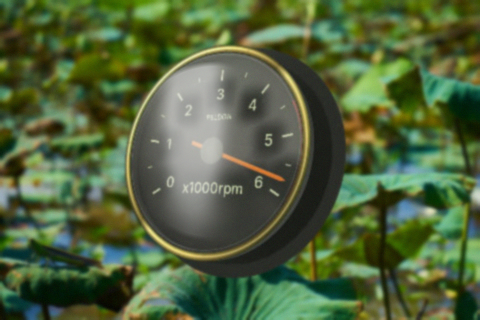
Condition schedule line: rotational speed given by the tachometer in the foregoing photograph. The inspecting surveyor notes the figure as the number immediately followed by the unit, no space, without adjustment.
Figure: 5750rpm
